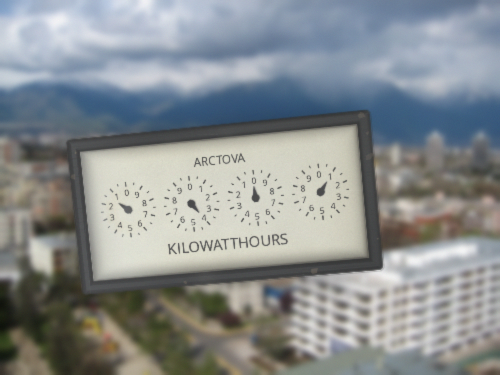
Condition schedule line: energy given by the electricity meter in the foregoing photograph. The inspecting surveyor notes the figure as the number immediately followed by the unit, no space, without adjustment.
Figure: 1401kWh
